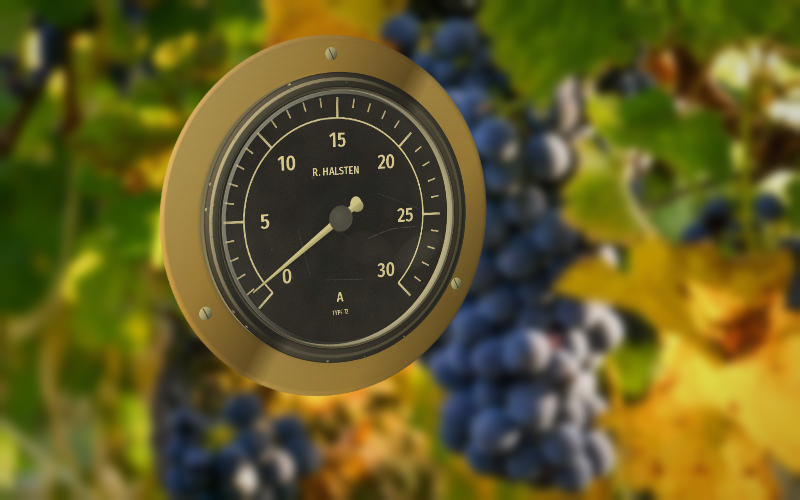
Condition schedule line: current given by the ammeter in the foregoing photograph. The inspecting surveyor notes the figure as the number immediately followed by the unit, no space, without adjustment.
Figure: 1A
